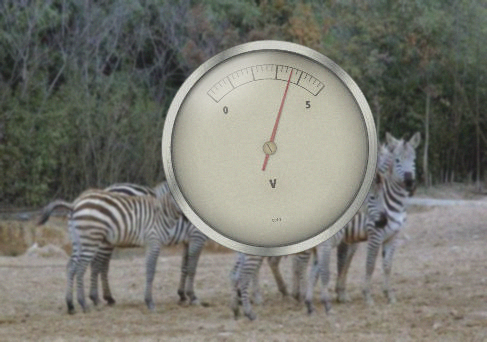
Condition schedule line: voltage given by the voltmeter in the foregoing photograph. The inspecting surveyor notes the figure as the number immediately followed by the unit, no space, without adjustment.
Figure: 3.6V
